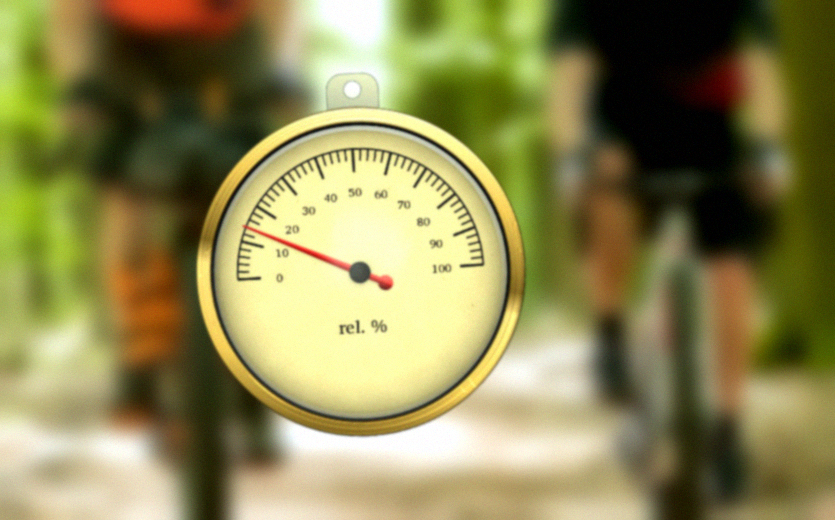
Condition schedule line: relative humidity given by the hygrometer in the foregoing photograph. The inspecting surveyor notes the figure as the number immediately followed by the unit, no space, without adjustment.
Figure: 14%
